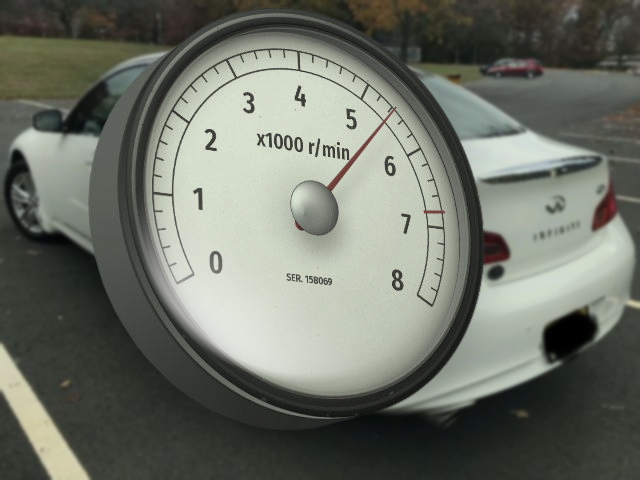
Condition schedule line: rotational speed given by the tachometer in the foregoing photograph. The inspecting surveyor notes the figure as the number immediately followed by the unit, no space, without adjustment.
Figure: 5400rpm
